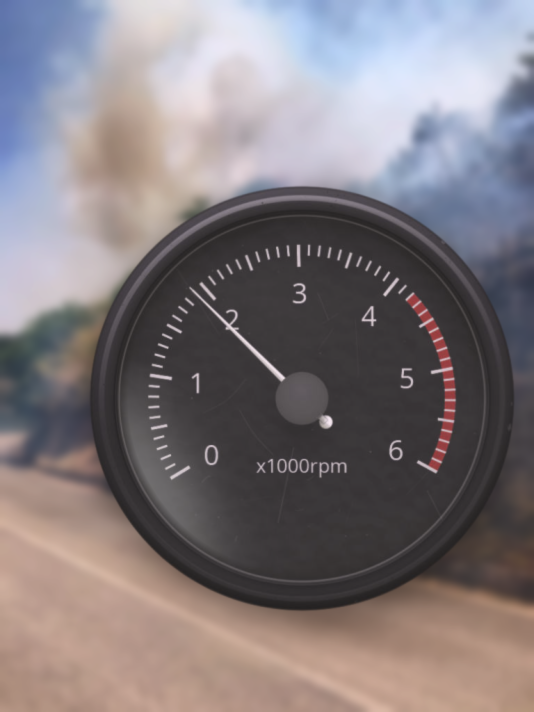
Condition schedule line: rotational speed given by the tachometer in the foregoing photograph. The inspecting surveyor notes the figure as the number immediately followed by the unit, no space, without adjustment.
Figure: 1900rpm
